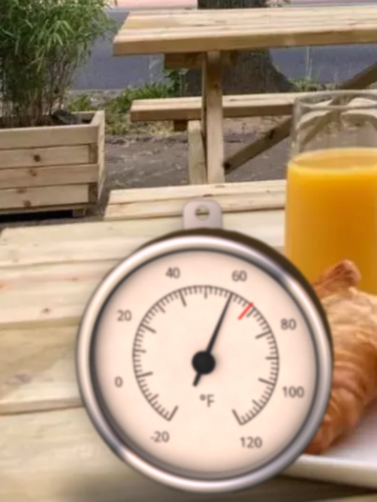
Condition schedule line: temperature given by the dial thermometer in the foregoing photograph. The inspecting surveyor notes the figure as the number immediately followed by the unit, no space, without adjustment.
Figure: 60°F
